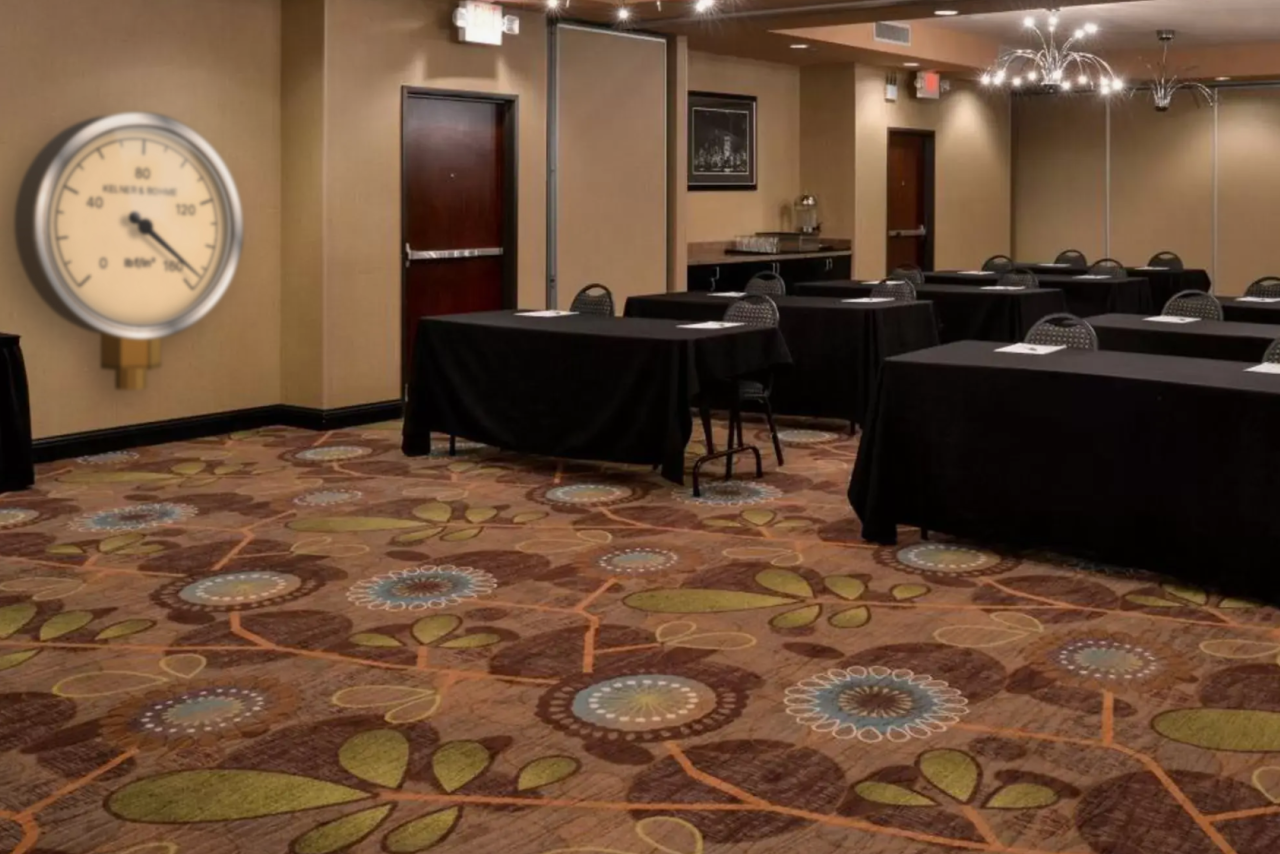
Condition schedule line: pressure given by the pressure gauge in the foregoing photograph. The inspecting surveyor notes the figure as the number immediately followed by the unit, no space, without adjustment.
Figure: 155psi
